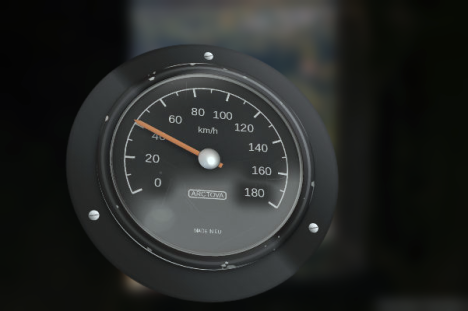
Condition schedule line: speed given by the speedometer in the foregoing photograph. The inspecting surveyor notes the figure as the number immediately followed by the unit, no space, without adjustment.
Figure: 40km/h
